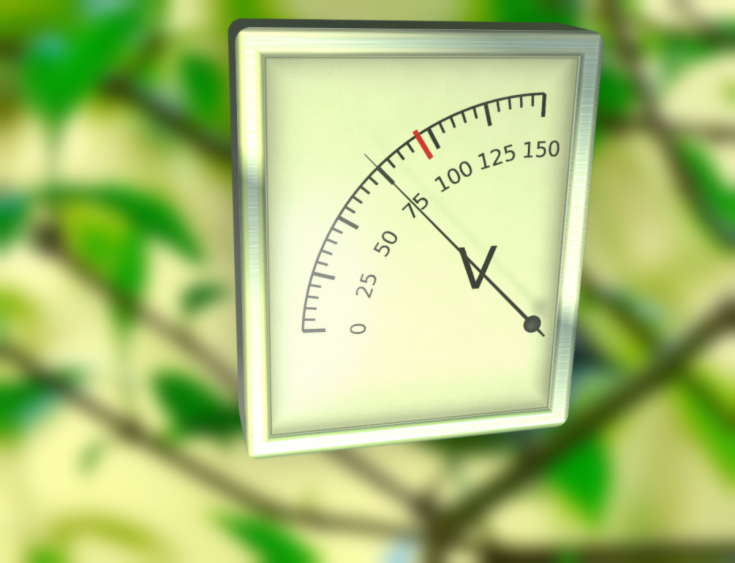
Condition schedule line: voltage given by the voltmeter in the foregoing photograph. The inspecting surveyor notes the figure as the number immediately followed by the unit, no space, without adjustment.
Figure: 75V
